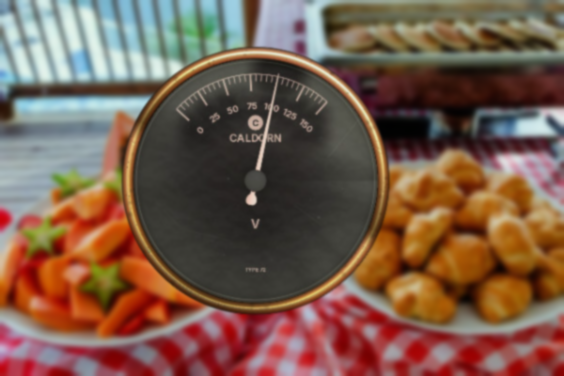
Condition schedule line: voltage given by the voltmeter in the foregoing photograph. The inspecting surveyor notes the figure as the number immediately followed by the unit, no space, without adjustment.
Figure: 100V
